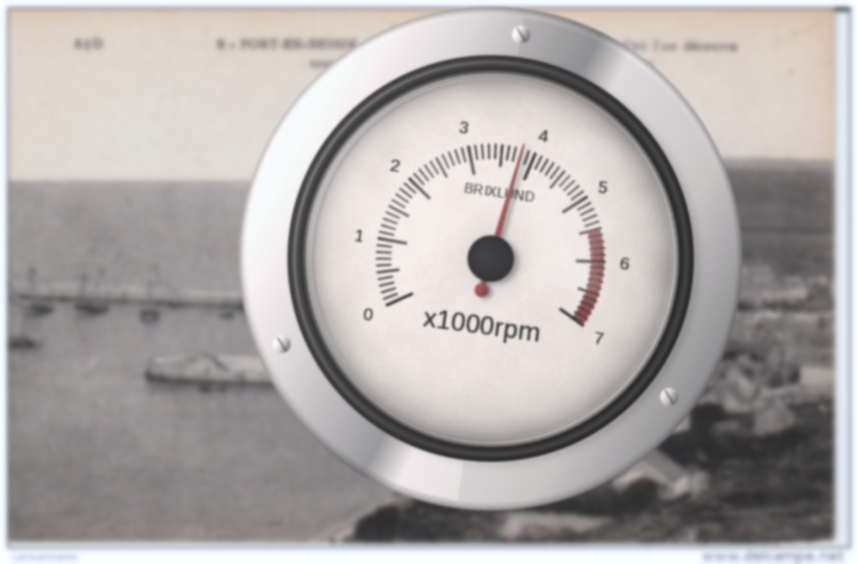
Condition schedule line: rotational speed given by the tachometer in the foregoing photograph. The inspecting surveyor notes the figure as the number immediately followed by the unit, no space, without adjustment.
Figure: 3800rpm
